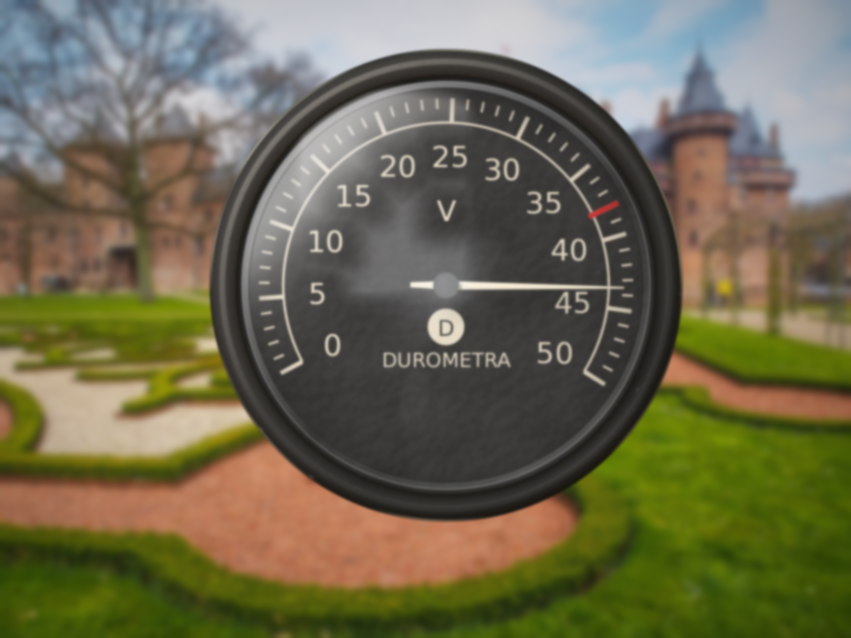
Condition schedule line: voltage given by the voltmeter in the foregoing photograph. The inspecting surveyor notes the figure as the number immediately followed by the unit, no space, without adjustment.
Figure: 43.5V
